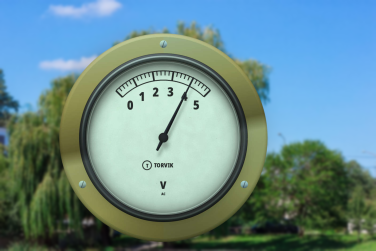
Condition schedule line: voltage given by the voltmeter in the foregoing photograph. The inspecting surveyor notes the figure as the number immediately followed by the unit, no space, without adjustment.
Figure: 4V
